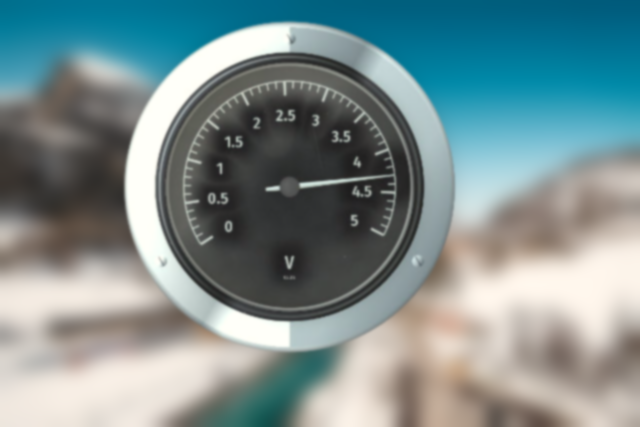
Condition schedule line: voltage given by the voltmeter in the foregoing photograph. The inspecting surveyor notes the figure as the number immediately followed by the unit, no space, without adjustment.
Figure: 4.3V
